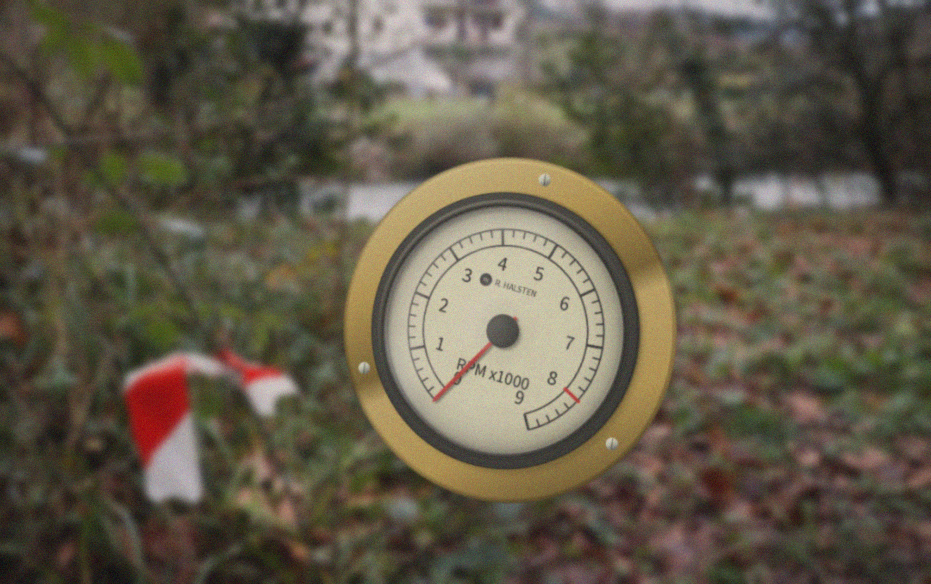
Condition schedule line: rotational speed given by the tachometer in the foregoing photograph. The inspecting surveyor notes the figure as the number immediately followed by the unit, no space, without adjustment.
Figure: 0rpm
